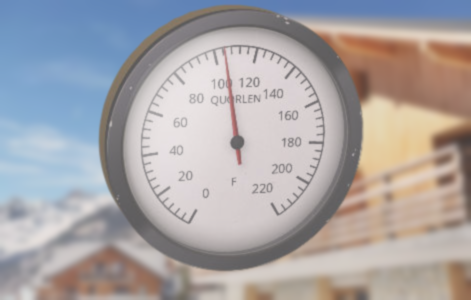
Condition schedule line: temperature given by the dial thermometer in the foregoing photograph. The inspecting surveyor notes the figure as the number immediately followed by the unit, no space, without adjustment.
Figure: 104°F
